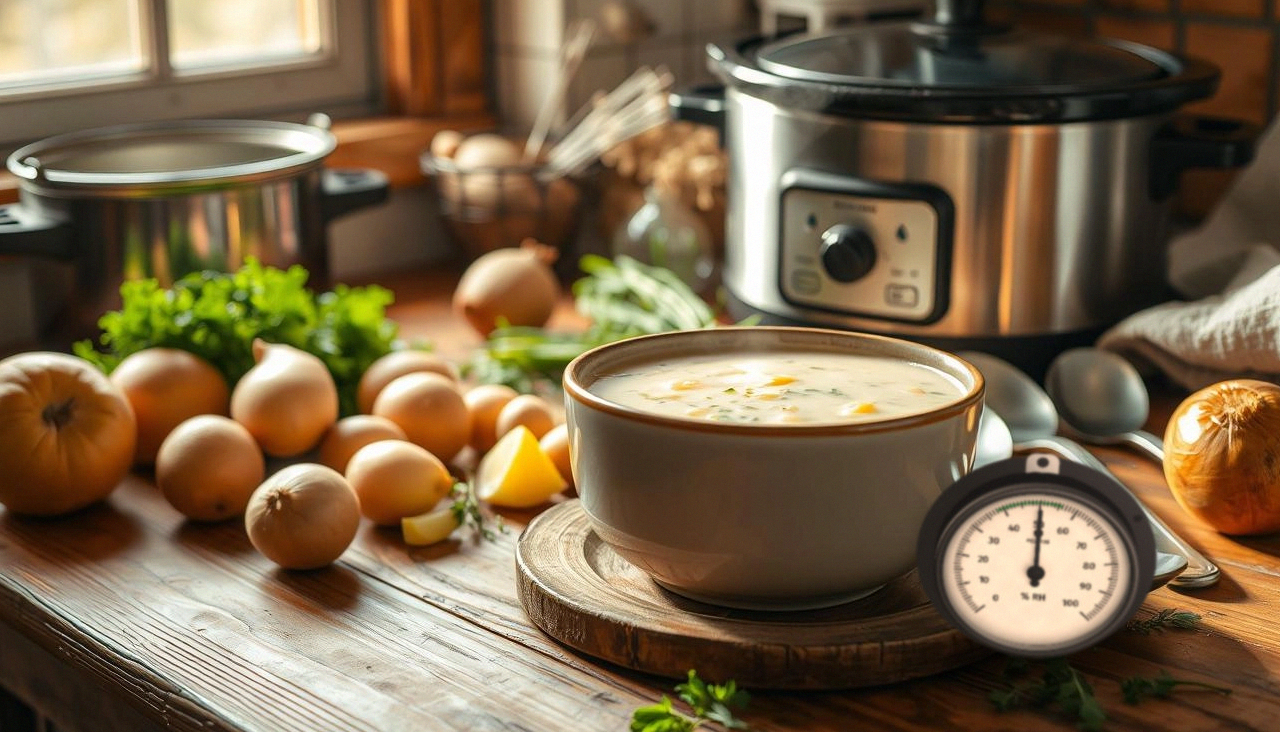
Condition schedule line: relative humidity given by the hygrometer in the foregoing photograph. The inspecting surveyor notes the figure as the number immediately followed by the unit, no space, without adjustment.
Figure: 50%
